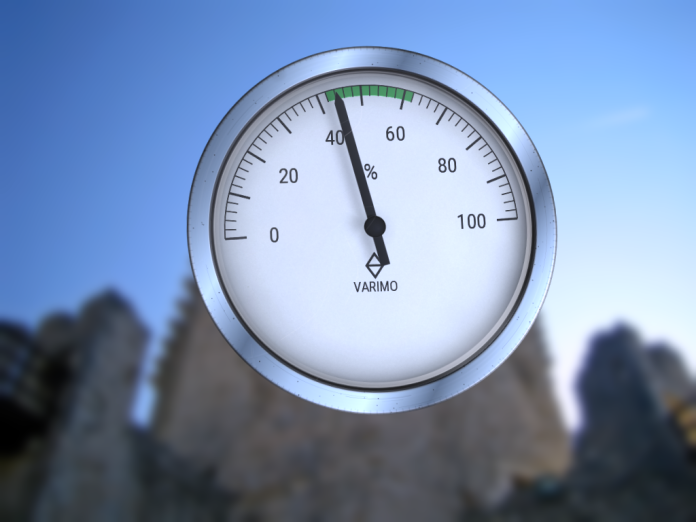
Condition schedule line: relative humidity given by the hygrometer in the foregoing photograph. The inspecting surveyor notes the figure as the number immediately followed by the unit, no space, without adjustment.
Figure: 44%
